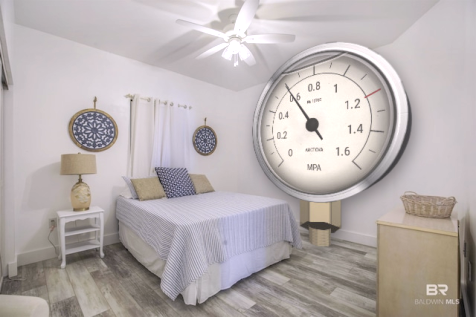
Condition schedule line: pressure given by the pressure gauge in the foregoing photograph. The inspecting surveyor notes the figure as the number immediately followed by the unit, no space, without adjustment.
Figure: 0.6MPa
